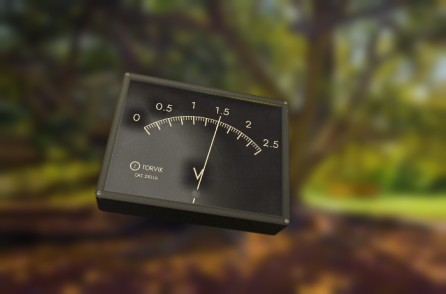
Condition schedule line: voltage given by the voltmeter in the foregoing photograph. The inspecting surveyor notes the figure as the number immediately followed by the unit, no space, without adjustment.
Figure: 1.5V
